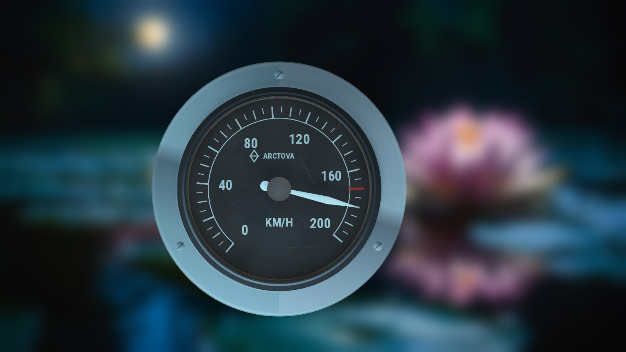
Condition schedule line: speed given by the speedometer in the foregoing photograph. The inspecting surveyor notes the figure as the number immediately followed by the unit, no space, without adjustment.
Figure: 180km/h
